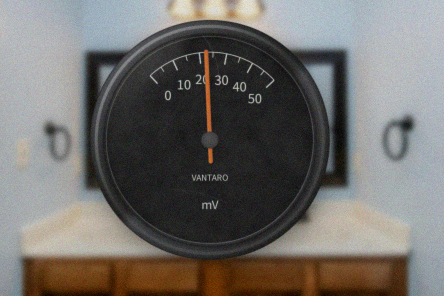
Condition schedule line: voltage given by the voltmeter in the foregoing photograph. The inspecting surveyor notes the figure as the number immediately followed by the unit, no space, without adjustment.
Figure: 22.5mV
